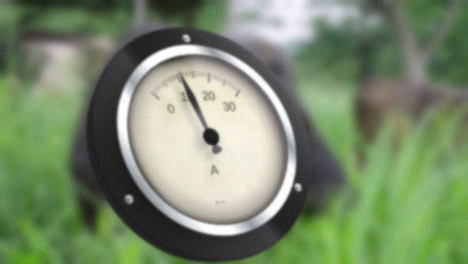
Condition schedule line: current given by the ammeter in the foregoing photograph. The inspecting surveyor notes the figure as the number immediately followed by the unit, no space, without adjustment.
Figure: 10A
